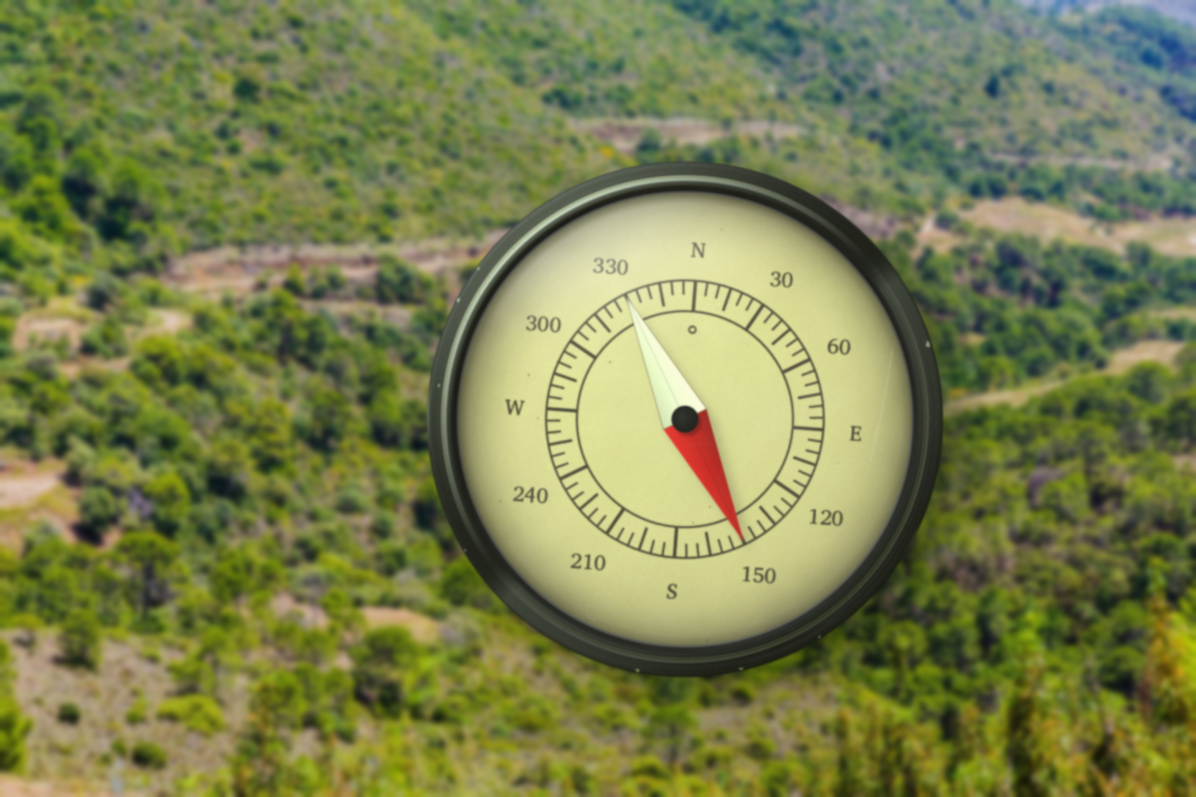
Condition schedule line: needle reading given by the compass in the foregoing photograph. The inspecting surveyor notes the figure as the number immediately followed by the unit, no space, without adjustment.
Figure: 150°
